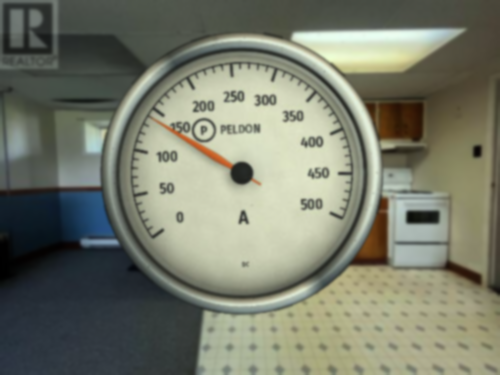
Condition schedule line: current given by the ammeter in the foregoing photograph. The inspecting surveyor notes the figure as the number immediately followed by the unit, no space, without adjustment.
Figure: 140A
